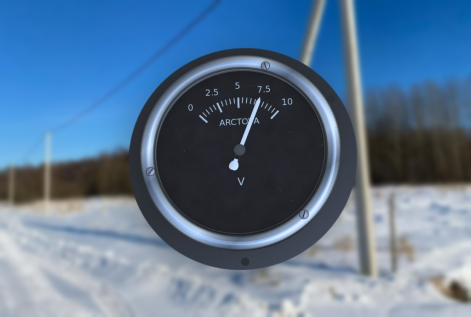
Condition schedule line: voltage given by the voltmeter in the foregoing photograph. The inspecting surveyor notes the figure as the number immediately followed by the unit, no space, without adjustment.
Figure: 7.5V
